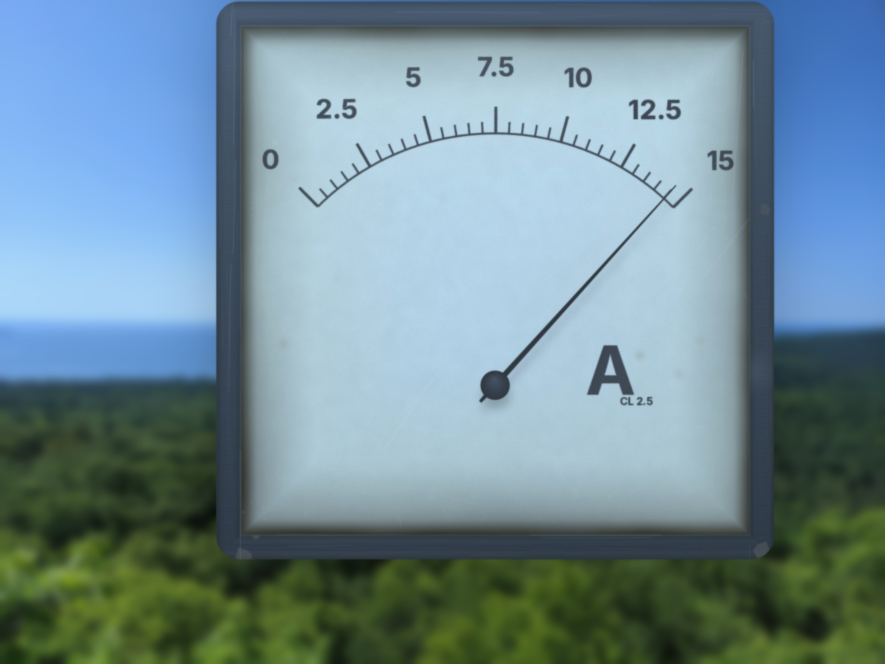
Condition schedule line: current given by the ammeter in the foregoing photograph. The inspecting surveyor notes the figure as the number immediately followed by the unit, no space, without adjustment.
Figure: 14.5A
